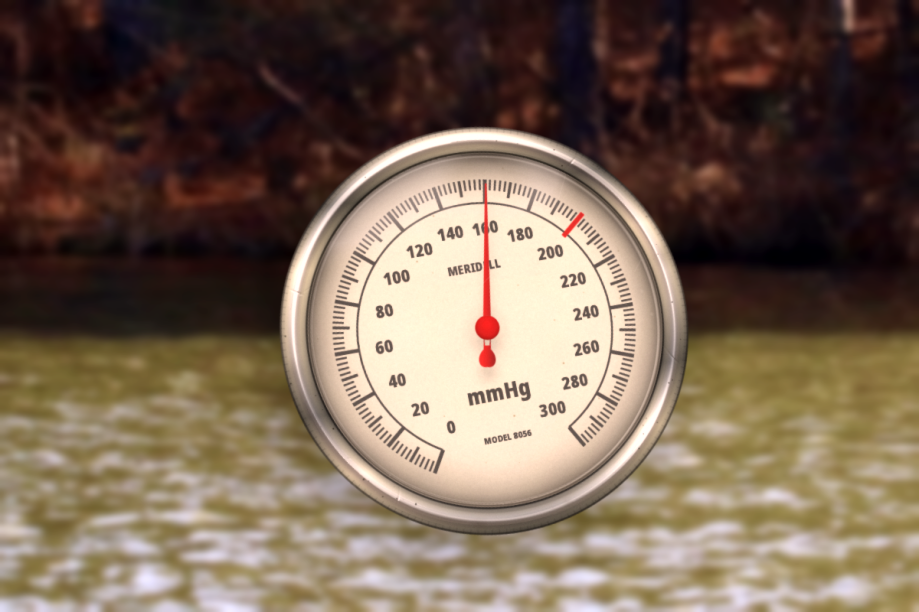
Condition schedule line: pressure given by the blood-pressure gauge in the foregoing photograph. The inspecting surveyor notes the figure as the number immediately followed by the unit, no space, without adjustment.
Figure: 160mmHg
